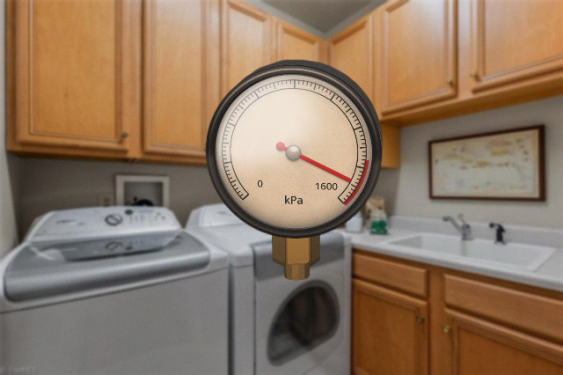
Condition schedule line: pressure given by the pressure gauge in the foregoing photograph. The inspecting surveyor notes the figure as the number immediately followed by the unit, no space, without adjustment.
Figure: 1480kPa
